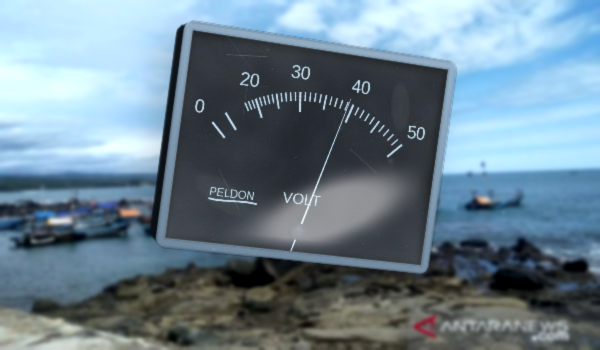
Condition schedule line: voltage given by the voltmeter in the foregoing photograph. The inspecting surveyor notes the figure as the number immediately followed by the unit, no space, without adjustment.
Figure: 39V
